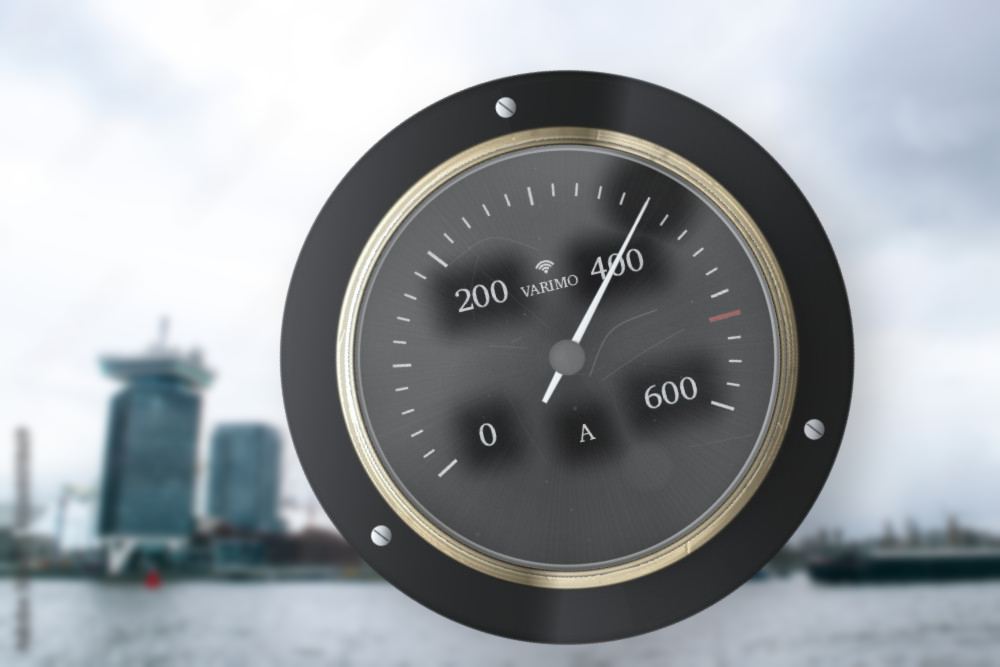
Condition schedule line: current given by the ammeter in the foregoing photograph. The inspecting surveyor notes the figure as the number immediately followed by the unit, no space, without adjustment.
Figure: 400A
